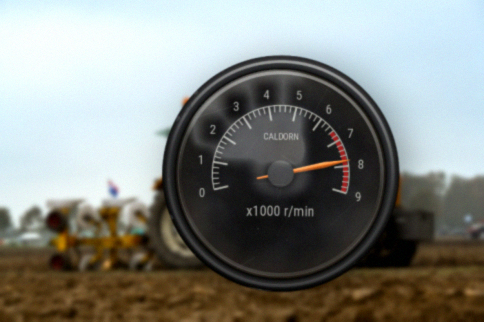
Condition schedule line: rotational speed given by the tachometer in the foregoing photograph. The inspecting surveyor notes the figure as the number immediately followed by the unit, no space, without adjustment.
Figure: 7800rpm
